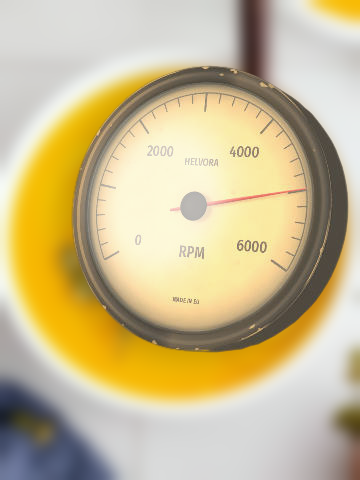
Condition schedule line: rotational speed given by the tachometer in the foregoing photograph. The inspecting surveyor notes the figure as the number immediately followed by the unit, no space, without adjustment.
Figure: 5000rpm
